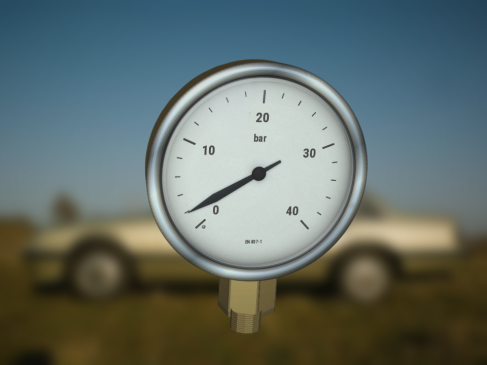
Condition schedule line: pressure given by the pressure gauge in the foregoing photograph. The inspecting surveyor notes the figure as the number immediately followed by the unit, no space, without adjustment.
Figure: 2bar
